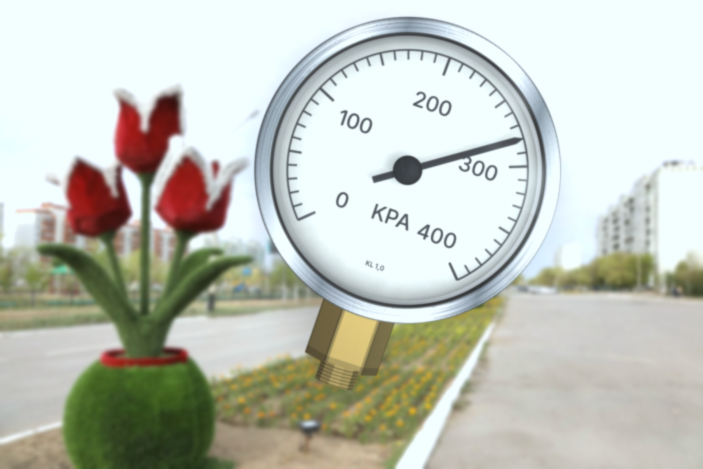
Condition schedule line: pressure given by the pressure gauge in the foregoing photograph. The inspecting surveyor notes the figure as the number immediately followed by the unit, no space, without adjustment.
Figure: 280kPa
